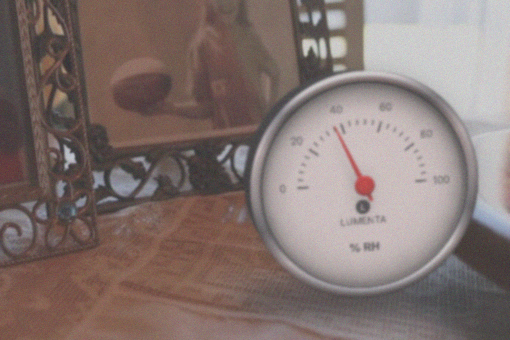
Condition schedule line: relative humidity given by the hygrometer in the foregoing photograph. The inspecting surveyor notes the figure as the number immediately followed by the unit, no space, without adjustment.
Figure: 36%
